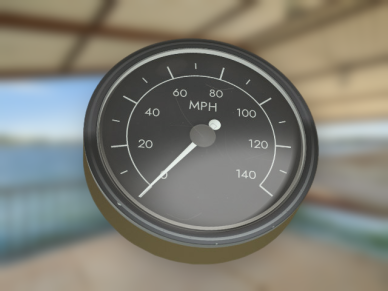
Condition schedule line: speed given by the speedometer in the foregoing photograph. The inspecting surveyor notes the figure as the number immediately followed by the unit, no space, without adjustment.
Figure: 0mph
